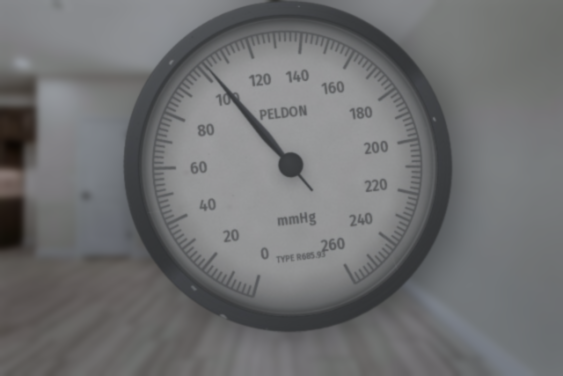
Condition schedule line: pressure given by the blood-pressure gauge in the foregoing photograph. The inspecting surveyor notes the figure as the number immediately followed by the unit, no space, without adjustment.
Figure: 102mmHg
